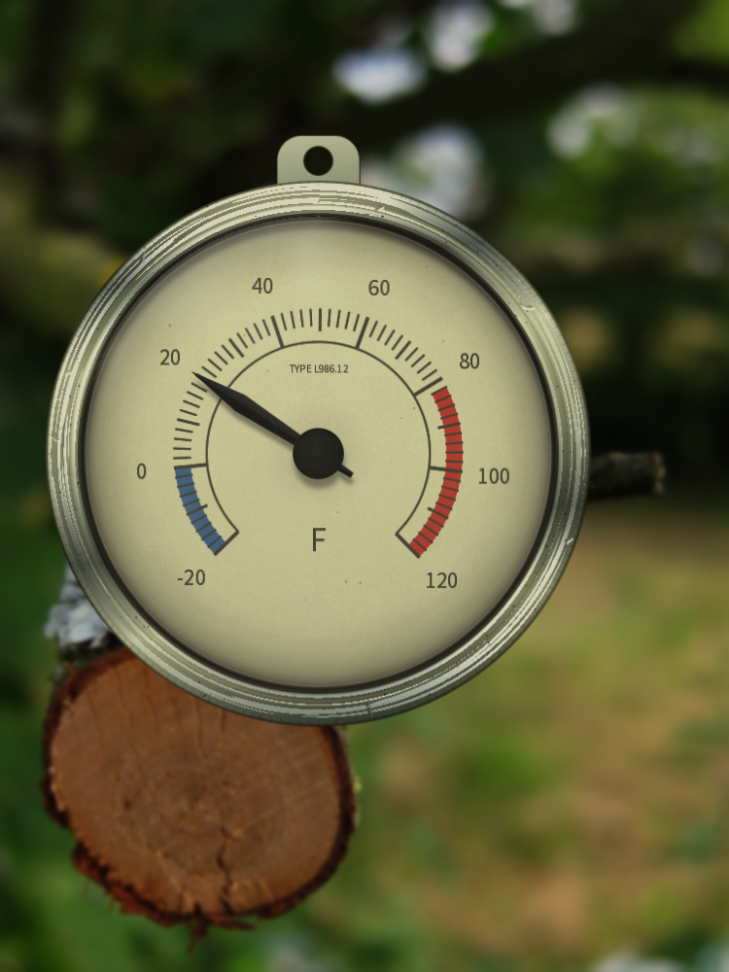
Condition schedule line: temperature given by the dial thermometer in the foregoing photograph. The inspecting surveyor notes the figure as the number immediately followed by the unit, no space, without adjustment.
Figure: 20°F
